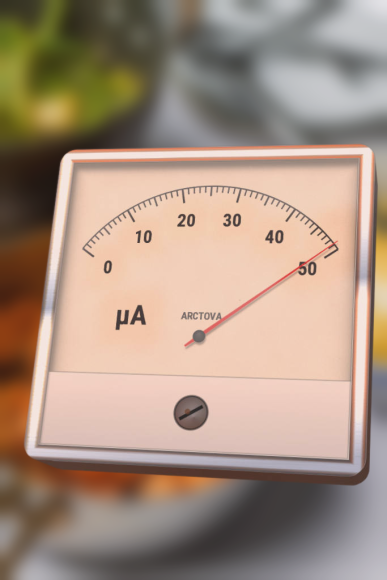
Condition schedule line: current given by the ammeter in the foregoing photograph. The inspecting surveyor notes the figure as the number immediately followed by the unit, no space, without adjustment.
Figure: 49µA
